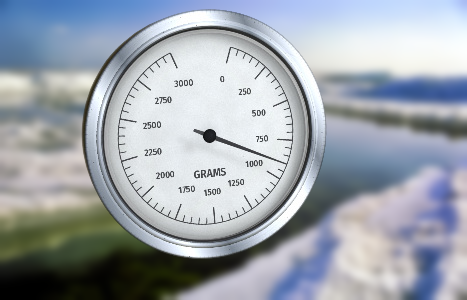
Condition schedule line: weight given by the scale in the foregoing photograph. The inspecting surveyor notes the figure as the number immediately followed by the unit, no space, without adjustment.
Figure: 900g
